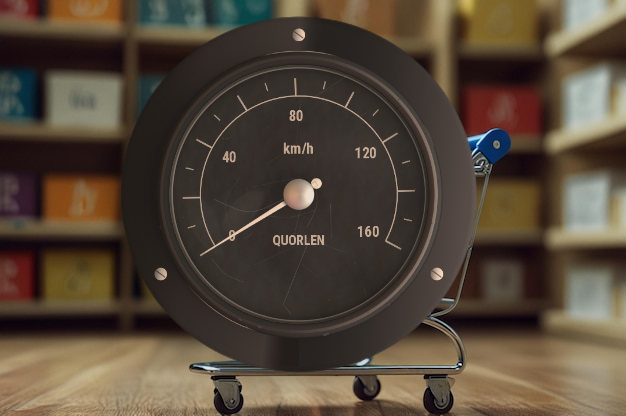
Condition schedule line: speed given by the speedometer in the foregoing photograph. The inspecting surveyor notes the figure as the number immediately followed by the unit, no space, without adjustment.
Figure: 0km/h
